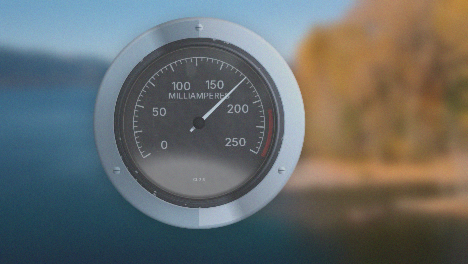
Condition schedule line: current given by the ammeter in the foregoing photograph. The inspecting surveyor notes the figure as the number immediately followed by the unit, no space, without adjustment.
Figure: 175mA
